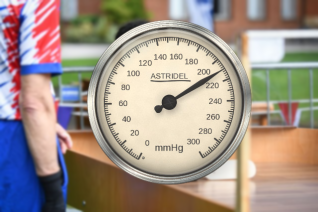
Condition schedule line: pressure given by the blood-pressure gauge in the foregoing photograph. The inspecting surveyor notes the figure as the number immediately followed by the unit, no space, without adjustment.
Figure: 210mmHg
